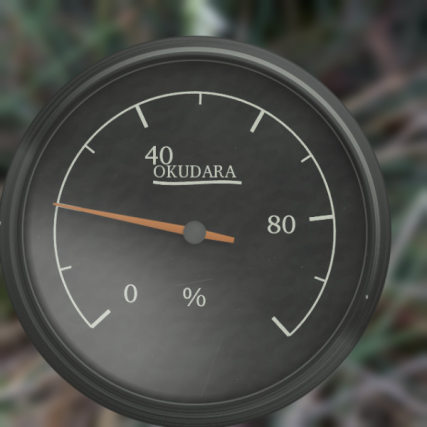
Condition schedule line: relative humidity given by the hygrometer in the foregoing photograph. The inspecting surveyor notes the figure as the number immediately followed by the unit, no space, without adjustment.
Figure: 20%
